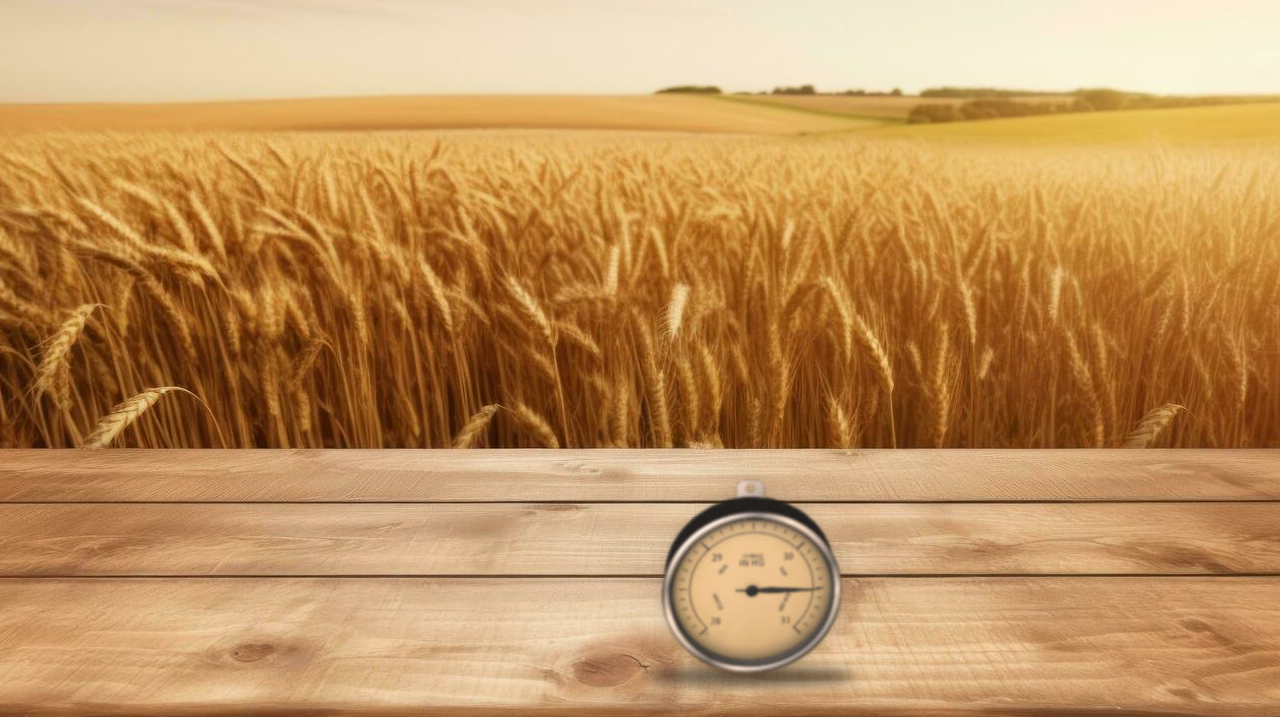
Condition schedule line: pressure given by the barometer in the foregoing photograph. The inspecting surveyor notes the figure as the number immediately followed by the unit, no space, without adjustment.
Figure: 30.5inHg
